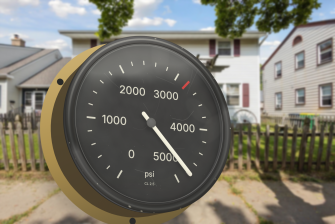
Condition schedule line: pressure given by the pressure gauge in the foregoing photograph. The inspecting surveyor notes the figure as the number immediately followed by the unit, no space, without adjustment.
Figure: 4800psi
